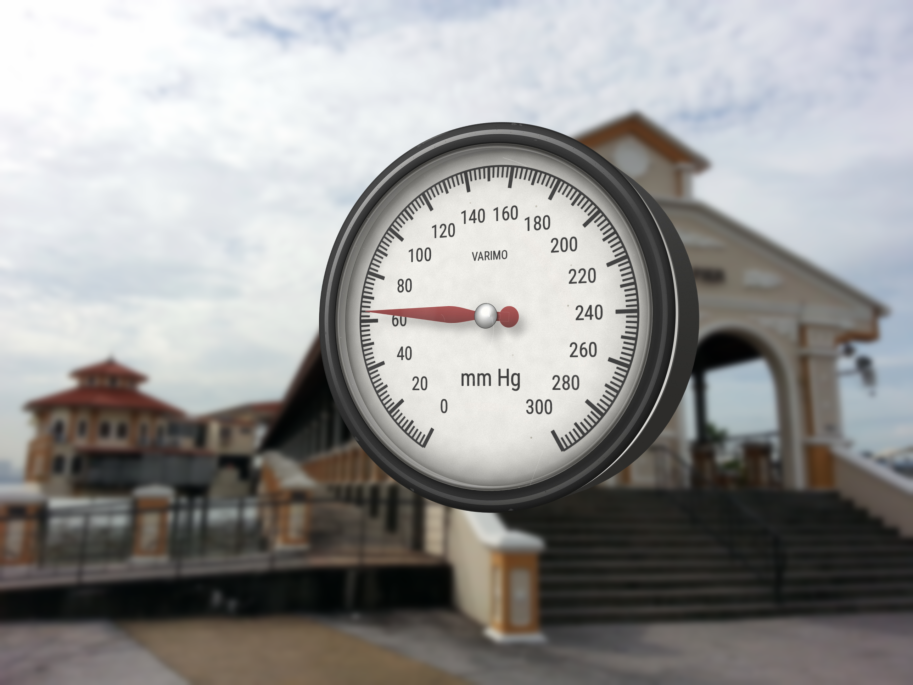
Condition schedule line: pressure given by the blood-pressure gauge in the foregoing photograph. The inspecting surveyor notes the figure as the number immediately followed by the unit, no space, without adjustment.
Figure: 64mmHg
